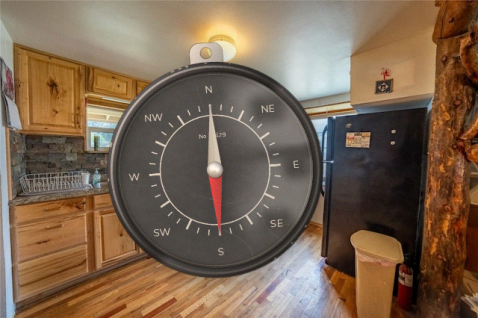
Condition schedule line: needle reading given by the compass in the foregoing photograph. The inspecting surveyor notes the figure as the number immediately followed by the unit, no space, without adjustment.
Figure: 180°
